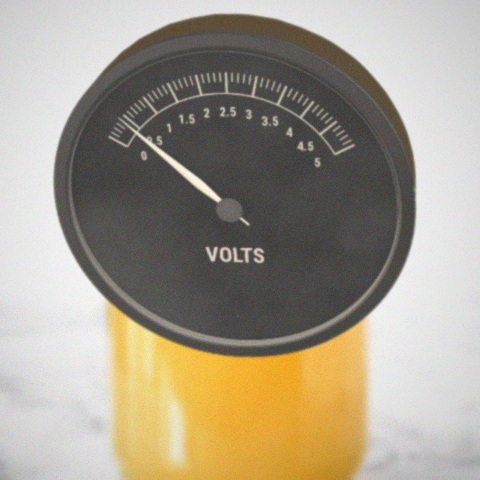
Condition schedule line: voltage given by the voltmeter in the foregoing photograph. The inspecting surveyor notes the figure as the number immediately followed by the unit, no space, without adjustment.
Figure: 0.5V
